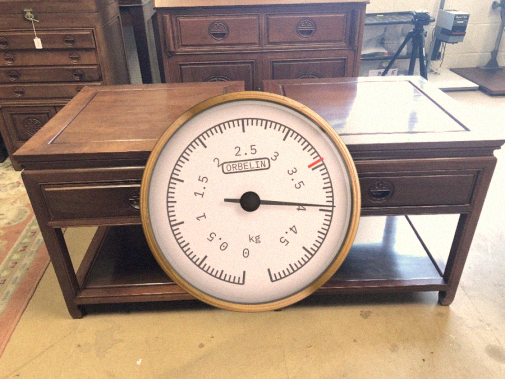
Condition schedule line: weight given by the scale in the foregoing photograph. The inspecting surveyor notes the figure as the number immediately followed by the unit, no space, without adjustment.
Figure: 3.95kg
